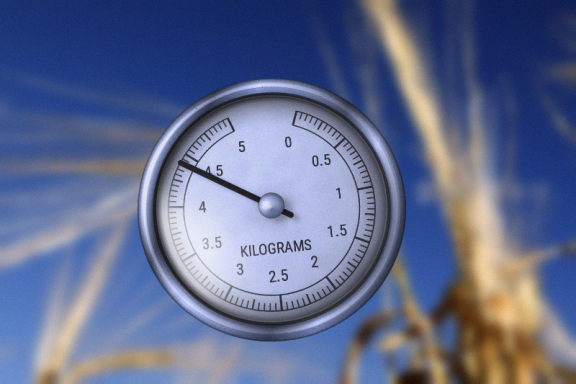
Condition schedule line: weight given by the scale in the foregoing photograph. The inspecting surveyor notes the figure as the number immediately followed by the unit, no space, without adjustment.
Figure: 4.4kg
